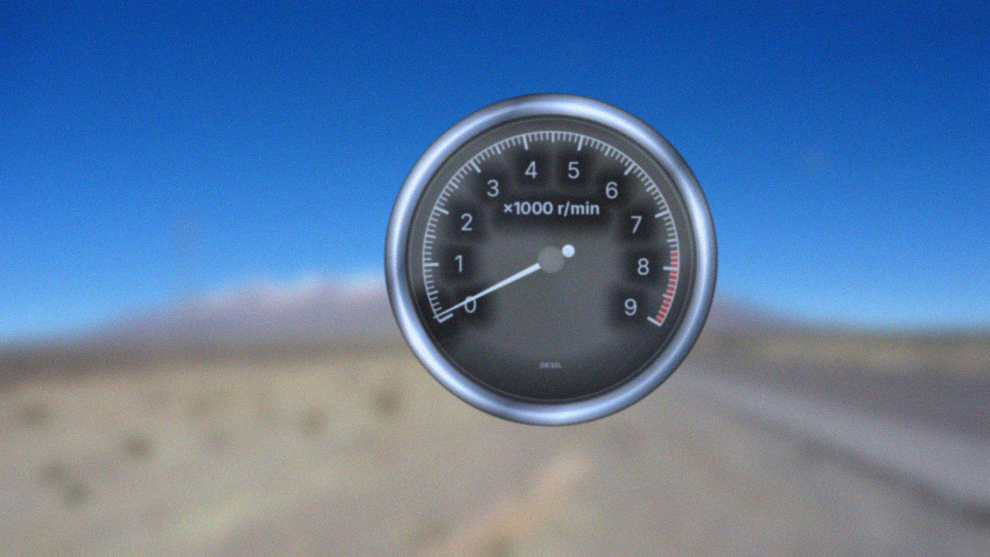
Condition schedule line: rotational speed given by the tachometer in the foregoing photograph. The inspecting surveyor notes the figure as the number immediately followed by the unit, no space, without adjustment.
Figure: 100rpm
